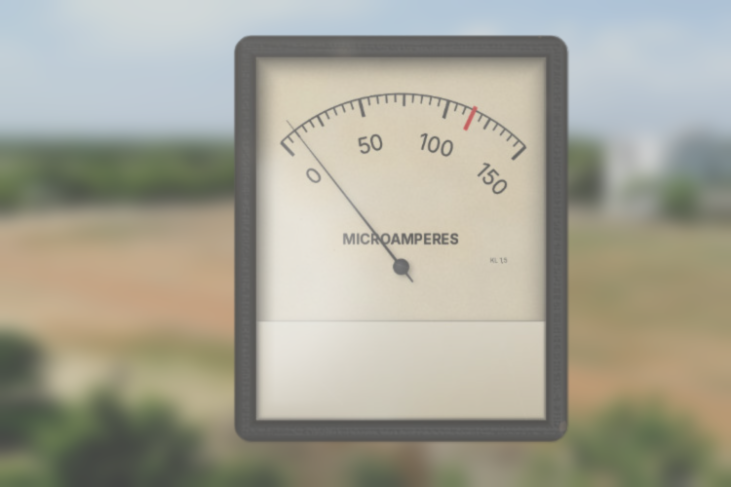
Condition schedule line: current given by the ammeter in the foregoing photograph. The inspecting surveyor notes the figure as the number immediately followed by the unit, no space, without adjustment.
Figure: 10µA
